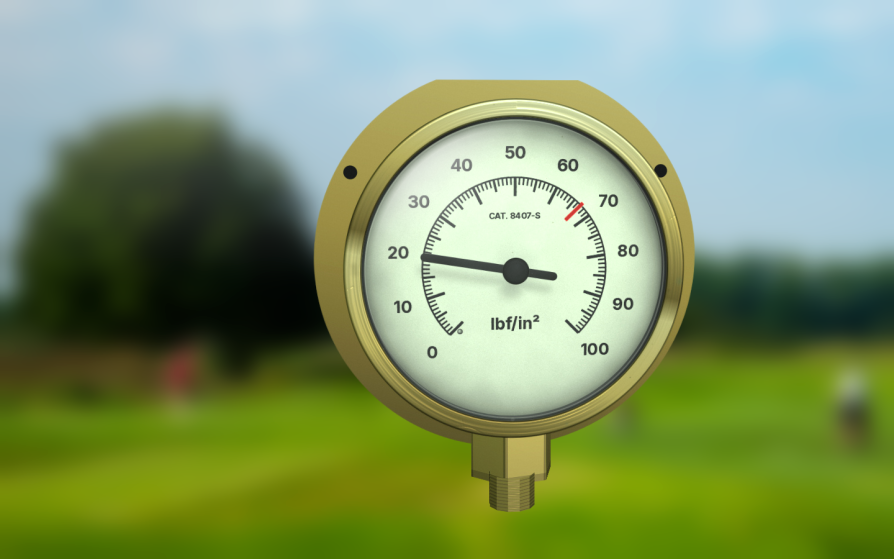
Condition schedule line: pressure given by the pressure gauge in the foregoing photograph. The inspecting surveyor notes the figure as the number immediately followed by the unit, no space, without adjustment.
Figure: 20psi
